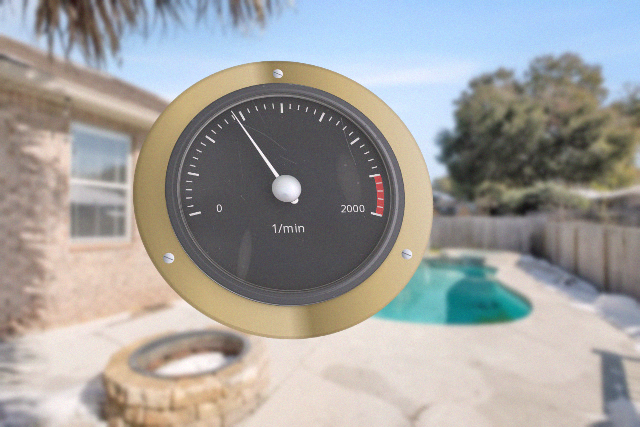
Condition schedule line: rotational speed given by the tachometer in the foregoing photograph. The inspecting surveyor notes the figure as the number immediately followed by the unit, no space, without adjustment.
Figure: 700rpm
